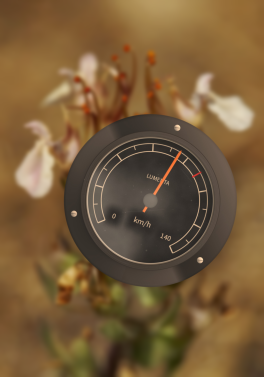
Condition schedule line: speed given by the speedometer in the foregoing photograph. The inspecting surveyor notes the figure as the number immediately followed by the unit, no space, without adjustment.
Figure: 75km/h
